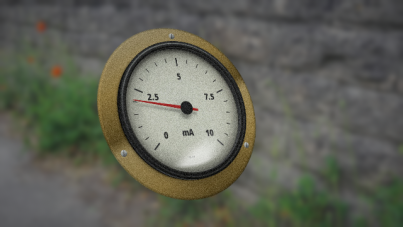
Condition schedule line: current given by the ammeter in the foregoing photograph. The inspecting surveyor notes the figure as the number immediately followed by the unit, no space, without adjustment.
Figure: 2mA
